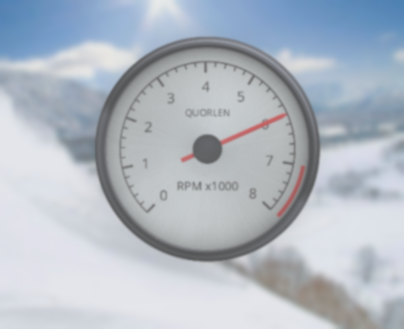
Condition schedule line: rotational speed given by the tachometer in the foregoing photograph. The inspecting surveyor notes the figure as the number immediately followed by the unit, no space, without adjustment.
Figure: 6000rpm
